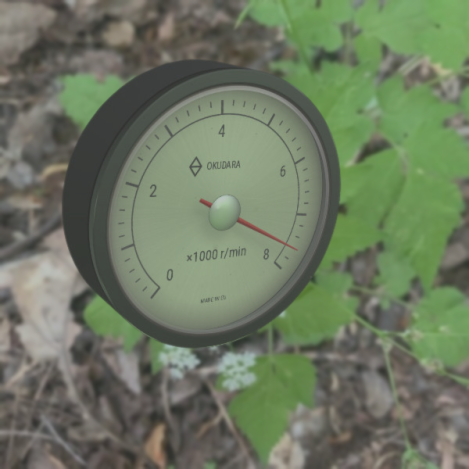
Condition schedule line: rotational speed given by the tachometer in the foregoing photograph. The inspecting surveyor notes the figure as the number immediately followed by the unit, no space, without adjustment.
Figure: 7600rpm
